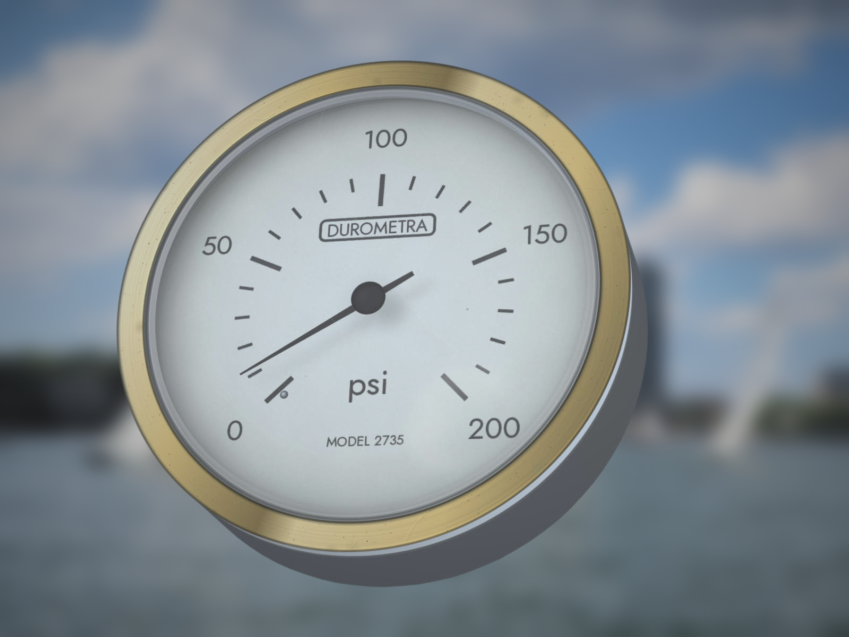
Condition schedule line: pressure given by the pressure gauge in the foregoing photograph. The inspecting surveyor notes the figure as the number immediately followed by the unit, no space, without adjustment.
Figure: 10psi
